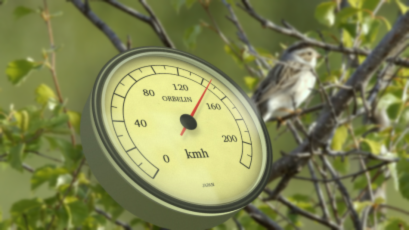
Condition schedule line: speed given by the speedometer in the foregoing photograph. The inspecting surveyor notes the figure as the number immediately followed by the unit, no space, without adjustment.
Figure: 145km/h
